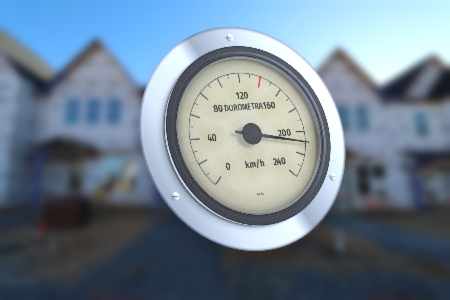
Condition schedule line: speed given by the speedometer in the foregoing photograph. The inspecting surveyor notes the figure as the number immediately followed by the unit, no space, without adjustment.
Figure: 210km/h
